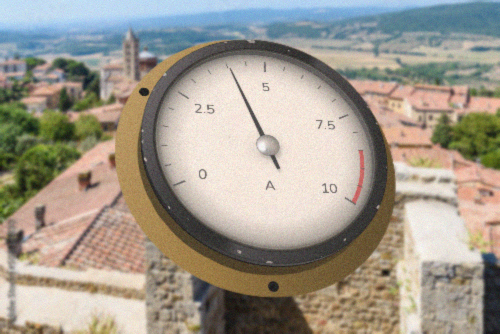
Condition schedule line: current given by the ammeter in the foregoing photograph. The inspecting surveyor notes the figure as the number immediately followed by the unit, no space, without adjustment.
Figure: 4A
